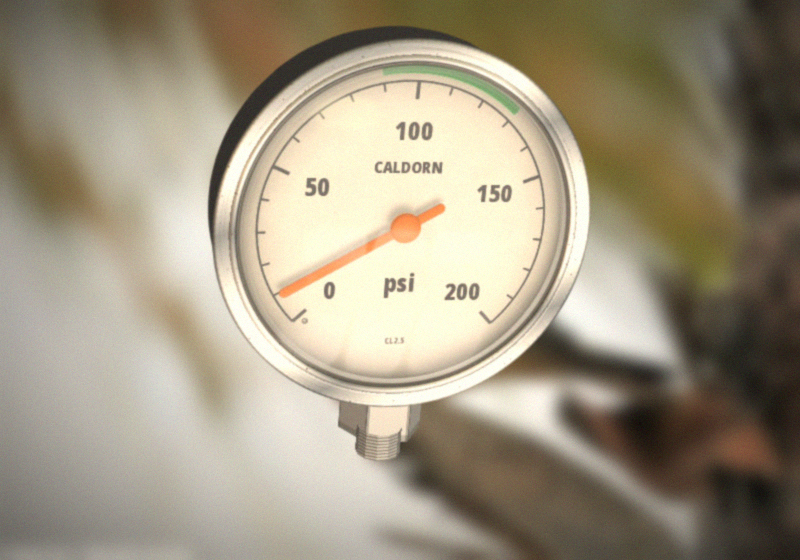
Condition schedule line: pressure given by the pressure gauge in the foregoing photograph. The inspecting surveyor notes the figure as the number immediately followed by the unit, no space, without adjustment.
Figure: 10psi
